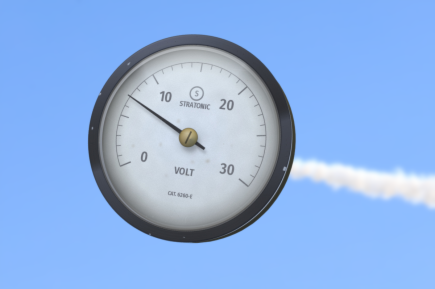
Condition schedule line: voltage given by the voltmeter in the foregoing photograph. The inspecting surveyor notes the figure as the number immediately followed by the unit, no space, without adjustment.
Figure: 7V
